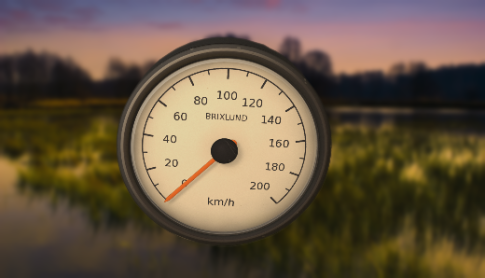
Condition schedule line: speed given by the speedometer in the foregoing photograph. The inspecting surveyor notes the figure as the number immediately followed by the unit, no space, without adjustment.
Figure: 0km/h
